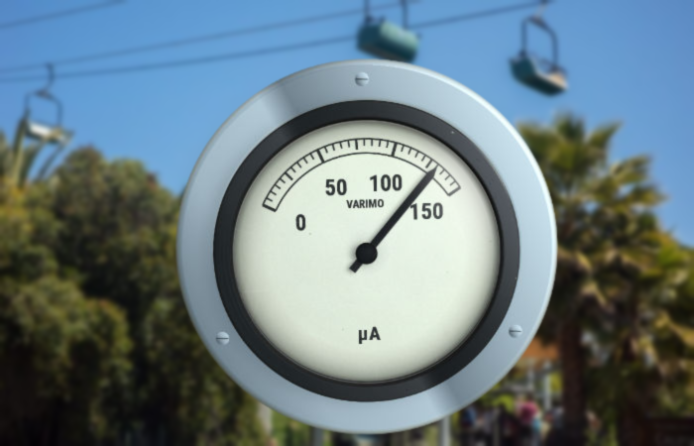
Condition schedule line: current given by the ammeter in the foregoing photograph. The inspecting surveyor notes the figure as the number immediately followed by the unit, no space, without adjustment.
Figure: 130µA
